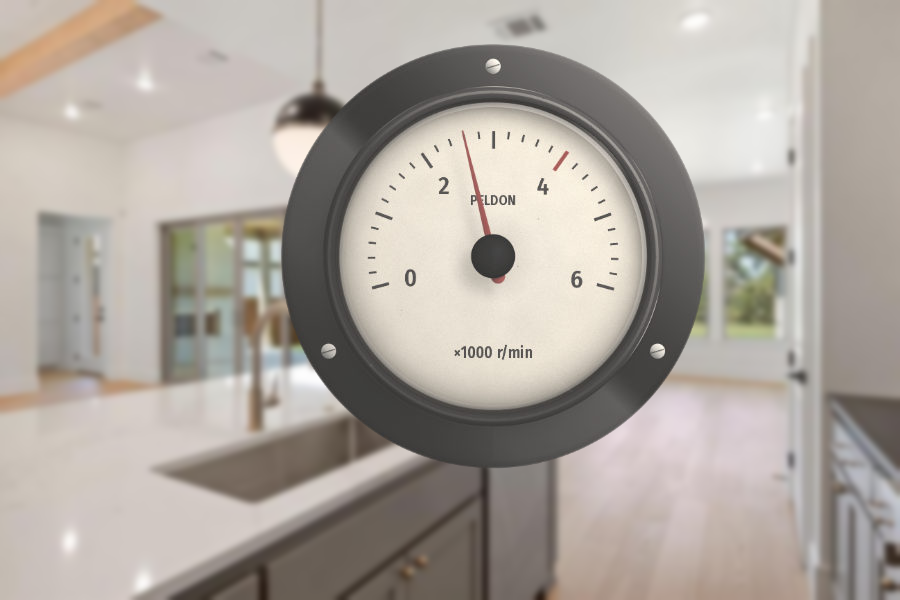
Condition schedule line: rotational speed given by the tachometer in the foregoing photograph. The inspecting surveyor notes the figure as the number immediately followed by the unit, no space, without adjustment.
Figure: 2600rpm
